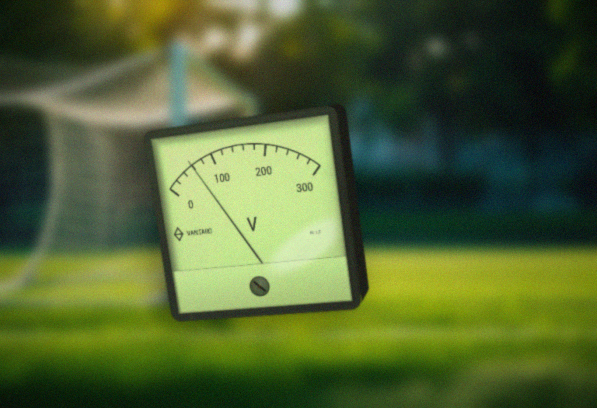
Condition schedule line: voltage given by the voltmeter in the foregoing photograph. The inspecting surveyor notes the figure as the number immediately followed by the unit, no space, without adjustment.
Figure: 60V
